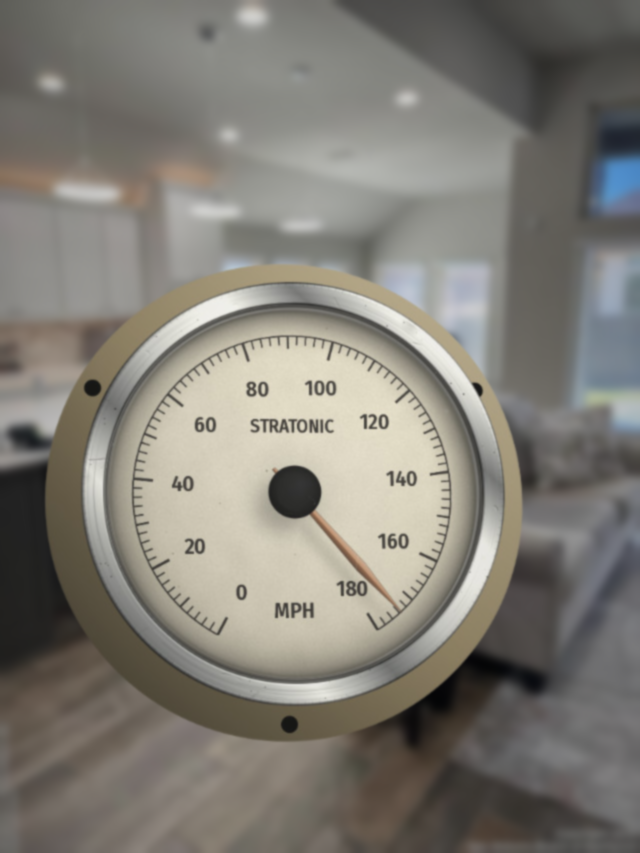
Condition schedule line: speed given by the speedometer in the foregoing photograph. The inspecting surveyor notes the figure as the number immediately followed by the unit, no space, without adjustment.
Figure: 174mph
